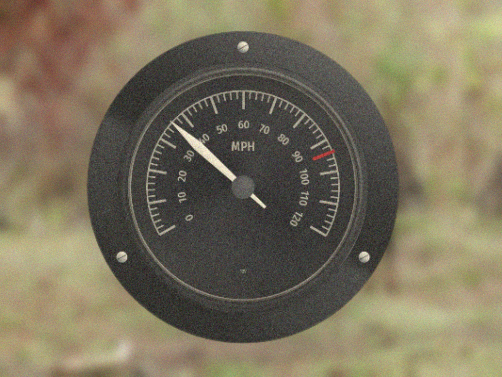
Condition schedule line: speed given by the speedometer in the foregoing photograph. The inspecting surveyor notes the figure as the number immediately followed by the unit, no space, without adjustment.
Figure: 36mph
